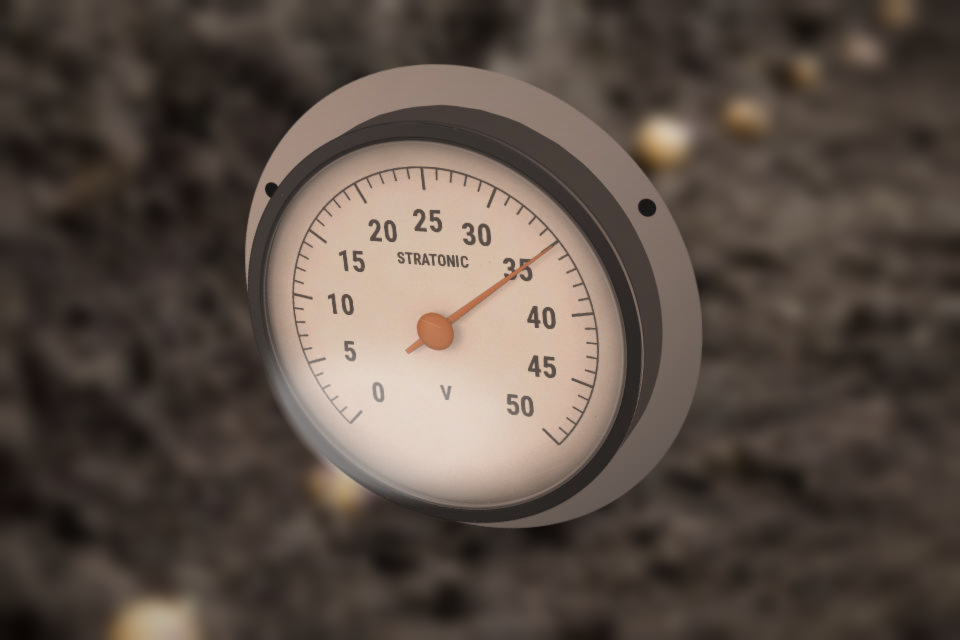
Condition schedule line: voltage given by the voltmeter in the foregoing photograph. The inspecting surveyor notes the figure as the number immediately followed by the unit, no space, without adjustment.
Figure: 35V
